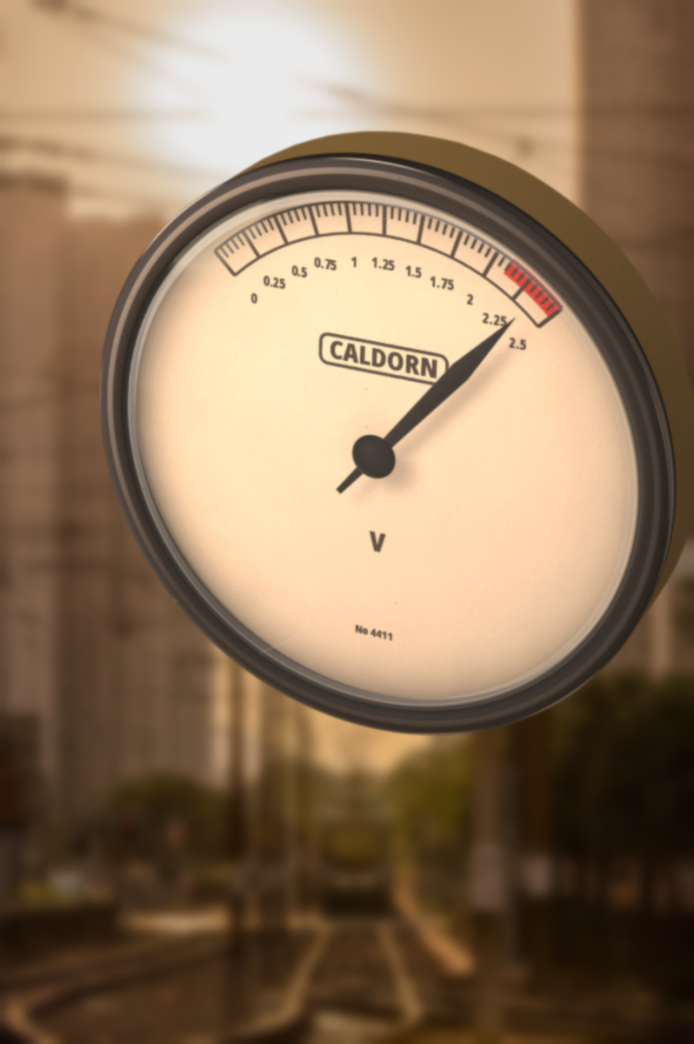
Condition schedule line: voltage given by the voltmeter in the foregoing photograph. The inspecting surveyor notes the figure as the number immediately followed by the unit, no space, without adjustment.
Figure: 2.35V
